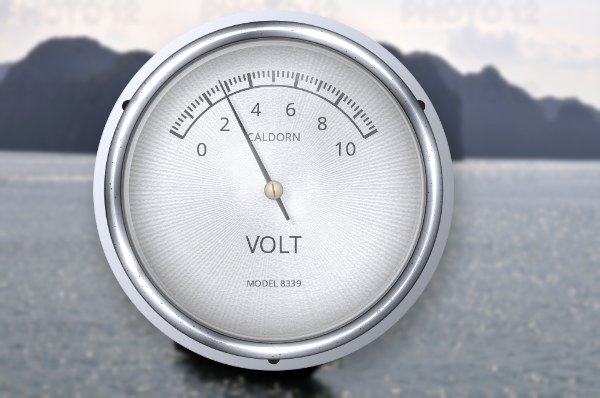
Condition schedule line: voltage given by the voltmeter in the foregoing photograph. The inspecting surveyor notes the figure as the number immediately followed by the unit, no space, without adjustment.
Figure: 2.8V
